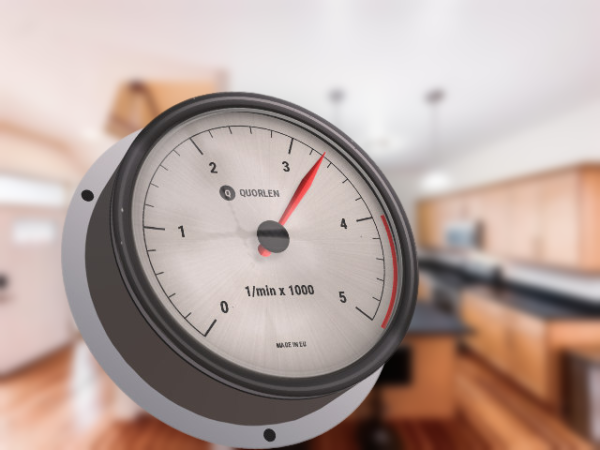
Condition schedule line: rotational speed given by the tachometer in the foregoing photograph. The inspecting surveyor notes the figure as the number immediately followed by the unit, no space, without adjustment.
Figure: 3300rpm
